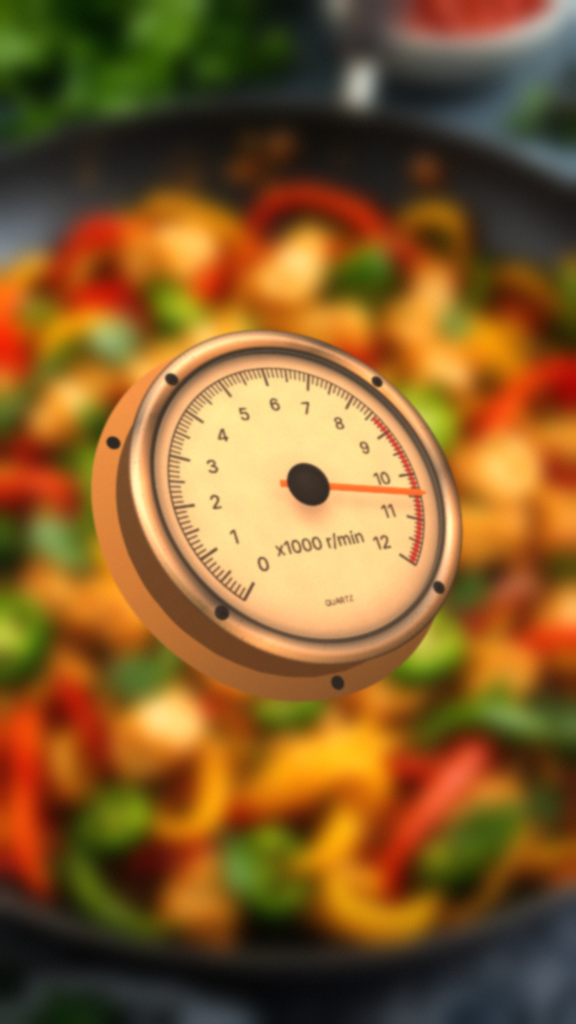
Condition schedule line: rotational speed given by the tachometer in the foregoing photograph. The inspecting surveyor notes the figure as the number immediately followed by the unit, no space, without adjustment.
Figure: 10500rpm
